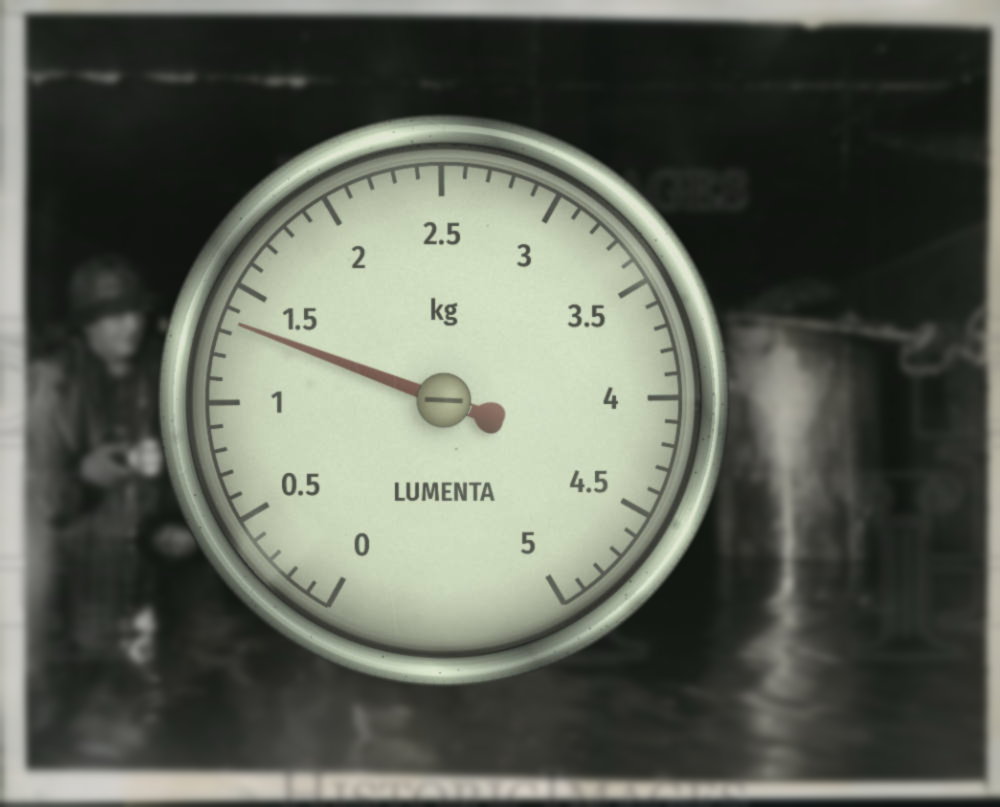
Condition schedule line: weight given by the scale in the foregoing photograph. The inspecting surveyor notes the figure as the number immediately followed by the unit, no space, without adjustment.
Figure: 1.35kg
